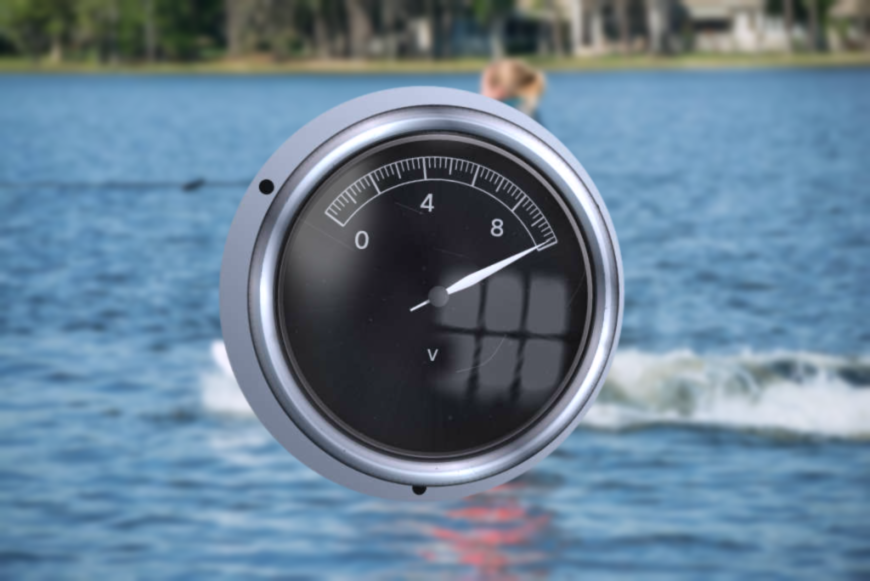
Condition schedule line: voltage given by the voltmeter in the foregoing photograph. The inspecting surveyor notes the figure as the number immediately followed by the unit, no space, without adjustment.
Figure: 9.8V
